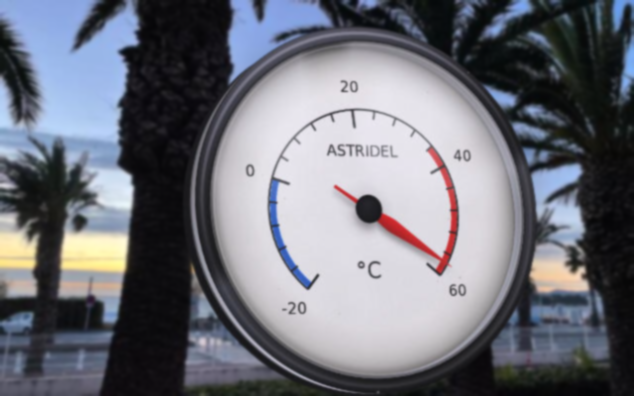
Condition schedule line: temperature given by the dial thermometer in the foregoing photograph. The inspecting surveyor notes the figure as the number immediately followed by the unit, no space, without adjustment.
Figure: 58°C
